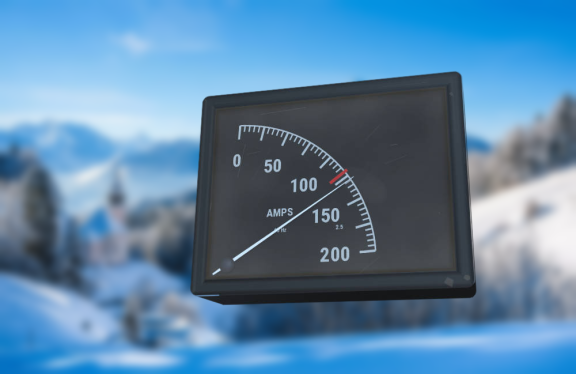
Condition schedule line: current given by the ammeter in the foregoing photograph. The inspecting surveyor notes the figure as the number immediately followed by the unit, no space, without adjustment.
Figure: 130A
